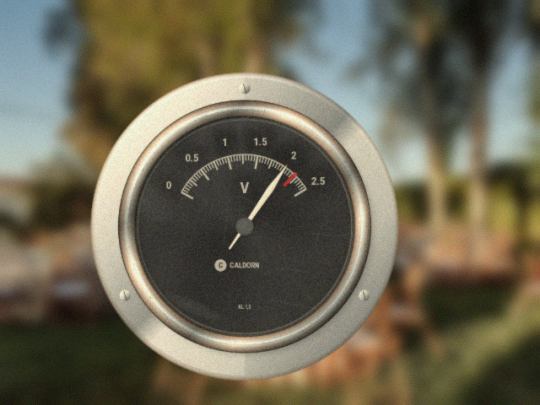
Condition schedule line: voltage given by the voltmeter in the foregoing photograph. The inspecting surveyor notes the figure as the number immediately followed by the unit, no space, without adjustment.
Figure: 2V
